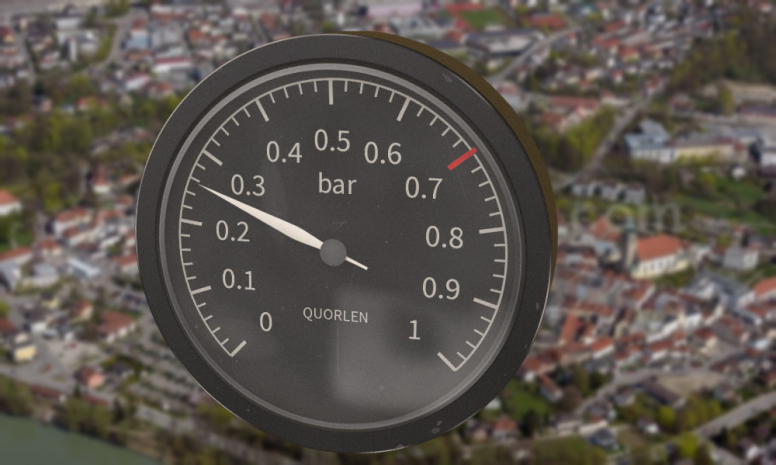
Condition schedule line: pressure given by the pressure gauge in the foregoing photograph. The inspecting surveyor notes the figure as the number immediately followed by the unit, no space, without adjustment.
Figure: 0.26bar
